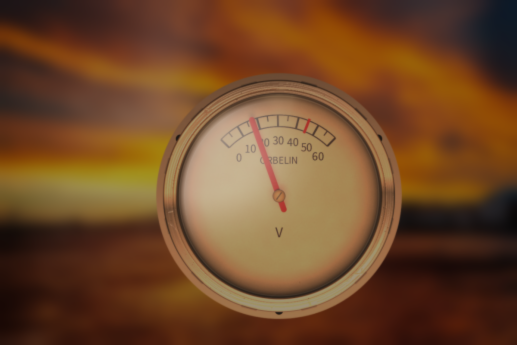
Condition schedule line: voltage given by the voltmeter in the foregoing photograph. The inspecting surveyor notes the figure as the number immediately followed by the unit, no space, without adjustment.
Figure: 17.5V
